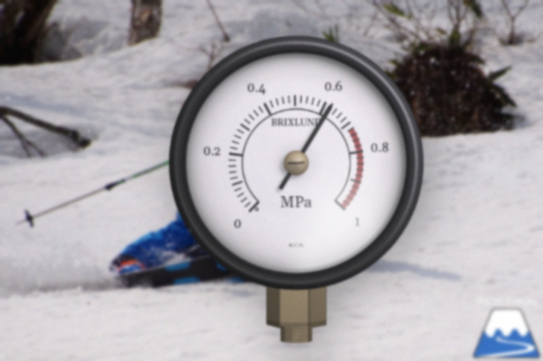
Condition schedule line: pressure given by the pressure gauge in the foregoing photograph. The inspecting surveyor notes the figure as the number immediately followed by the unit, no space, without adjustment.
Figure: 0.62MPa
